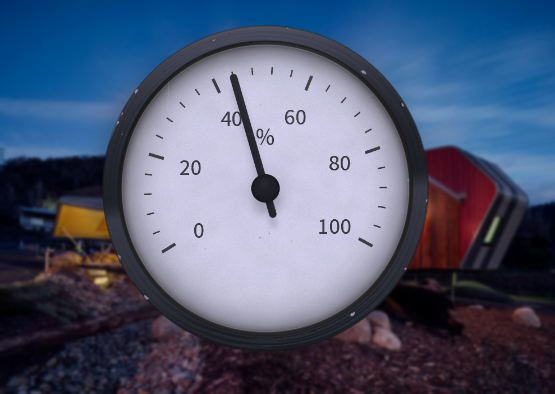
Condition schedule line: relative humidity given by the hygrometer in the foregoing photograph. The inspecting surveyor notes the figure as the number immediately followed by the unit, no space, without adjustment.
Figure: 44%
